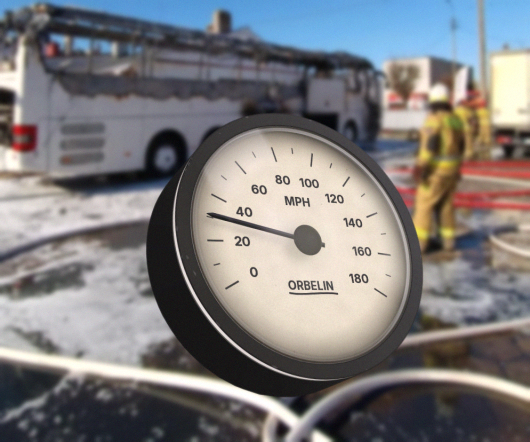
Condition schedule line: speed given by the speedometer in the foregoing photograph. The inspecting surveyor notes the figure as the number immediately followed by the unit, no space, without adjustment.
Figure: 30mph
